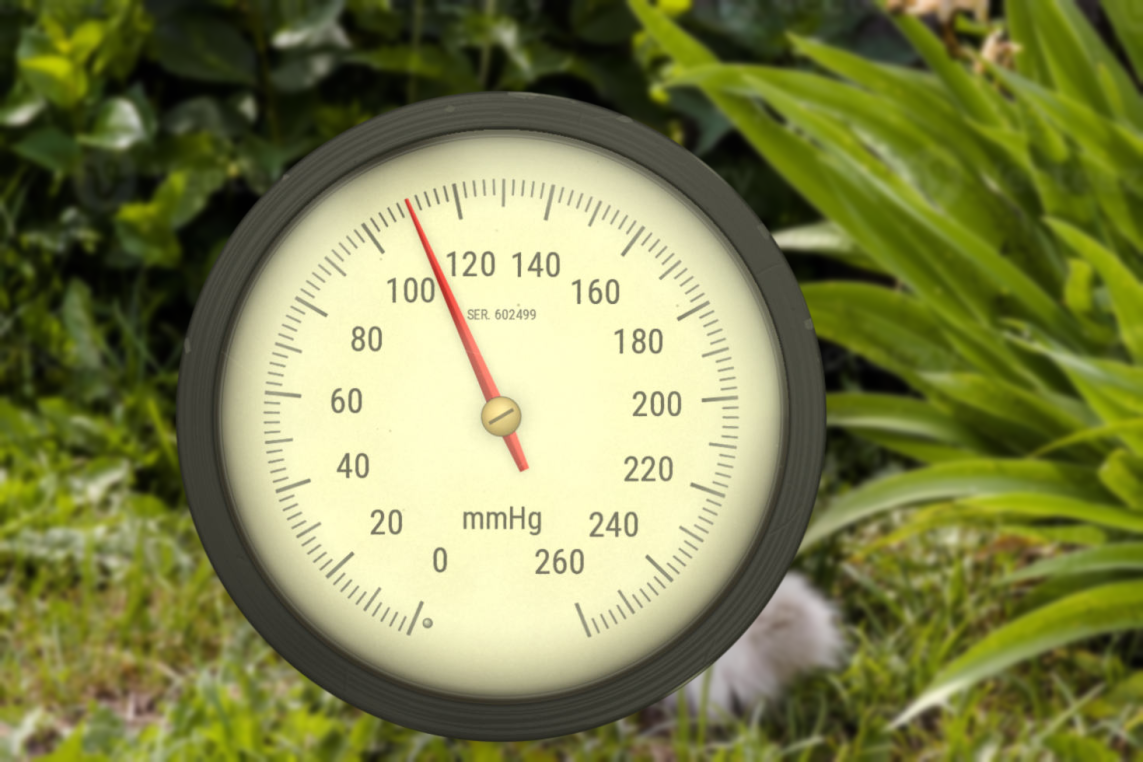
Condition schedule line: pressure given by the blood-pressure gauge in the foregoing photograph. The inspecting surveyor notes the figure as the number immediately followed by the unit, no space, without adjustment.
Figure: 110mmHg
